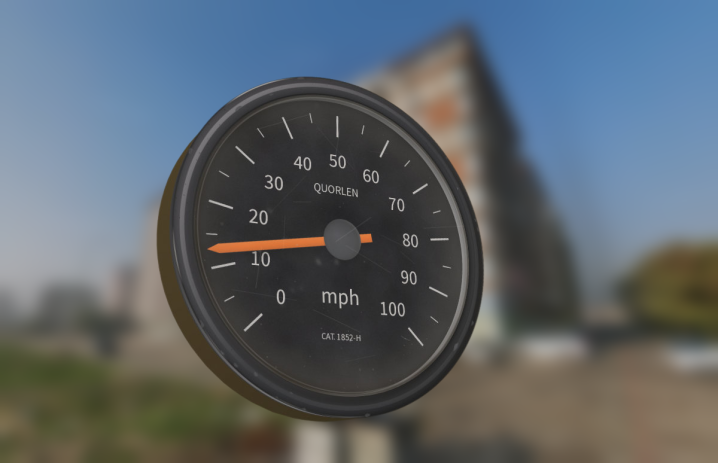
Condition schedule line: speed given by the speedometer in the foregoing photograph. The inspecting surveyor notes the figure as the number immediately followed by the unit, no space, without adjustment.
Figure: 12.5mph
